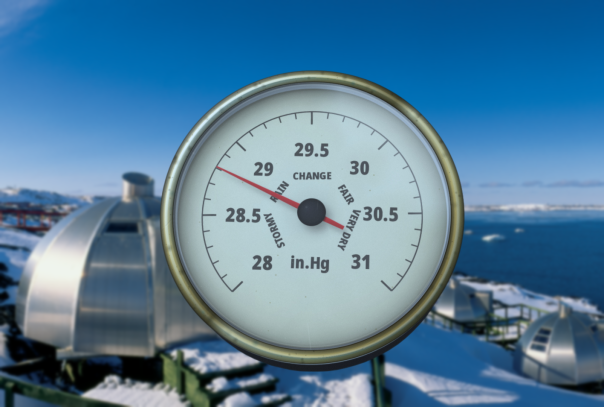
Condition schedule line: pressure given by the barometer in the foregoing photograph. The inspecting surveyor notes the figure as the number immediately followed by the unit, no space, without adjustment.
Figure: 28.8inHg
